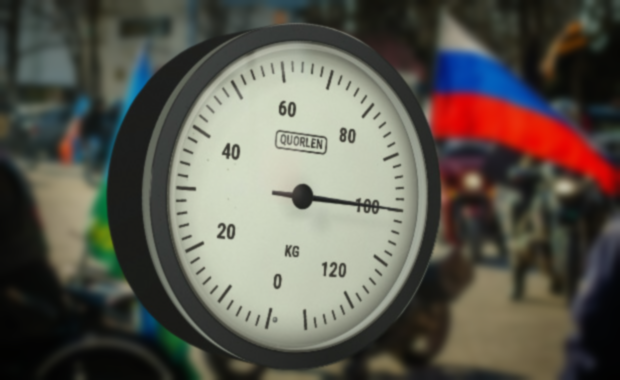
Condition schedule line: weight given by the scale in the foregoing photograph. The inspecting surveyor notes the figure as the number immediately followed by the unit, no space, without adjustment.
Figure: 100kg
